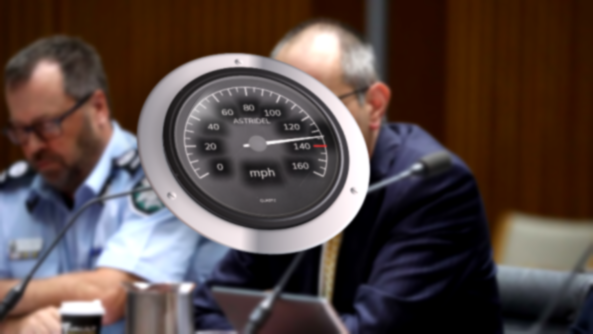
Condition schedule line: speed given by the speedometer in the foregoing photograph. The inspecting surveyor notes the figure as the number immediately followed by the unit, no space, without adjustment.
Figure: 135mph
